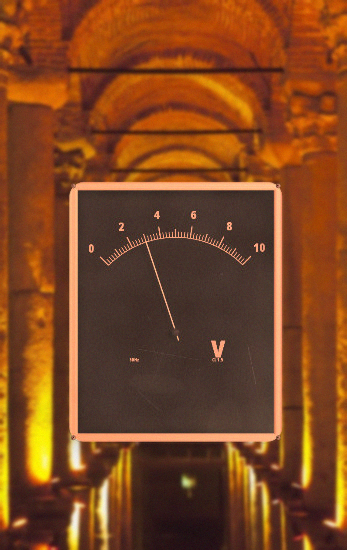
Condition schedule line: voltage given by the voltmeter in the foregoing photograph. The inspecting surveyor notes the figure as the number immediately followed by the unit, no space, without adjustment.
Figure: 3V
